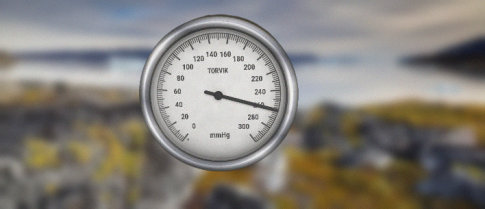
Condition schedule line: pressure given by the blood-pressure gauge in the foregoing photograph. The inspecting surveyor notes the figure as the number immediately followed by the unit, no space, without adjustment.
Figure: 260mmHg
